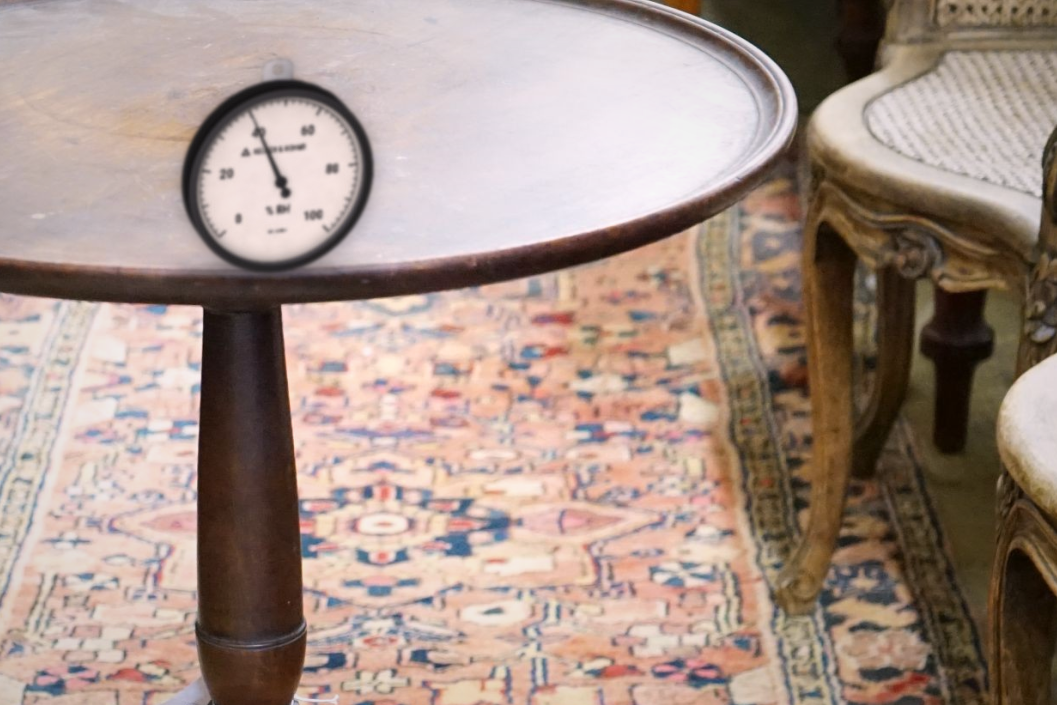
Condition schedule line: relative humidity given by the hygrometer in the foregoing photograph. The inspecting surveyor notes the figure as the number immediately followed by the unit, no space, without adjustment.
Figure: 40%
